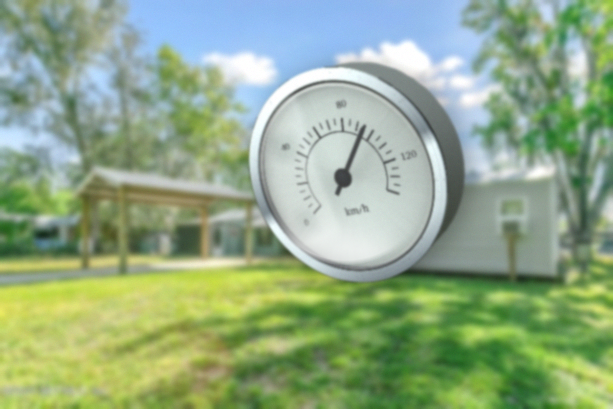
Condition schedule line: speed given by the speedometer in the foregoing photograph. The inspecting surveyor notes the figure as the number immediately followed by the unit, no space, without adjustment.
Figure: 95km/h
